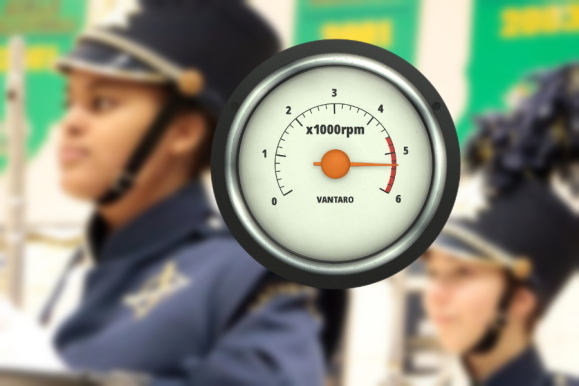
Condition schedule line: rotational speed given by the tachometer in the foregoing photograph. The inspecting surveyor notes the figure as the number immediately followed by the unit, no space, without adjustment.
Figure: 5300rpm
